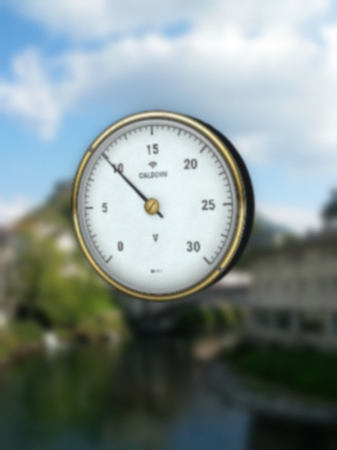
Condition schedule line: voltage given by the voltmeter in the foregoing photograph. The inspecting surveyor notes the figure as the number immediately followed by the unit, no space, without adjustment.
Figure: 10V
